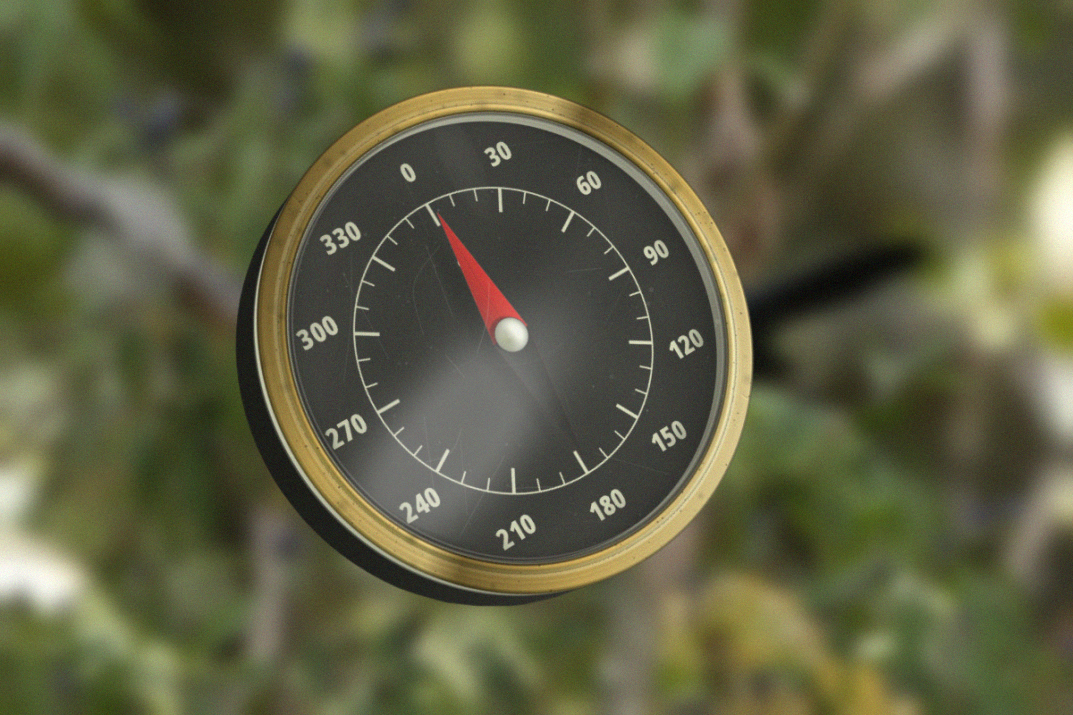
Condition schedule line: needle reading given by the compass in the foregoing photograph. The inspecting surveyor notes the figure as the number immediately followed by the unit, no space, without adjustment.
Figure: 0°
